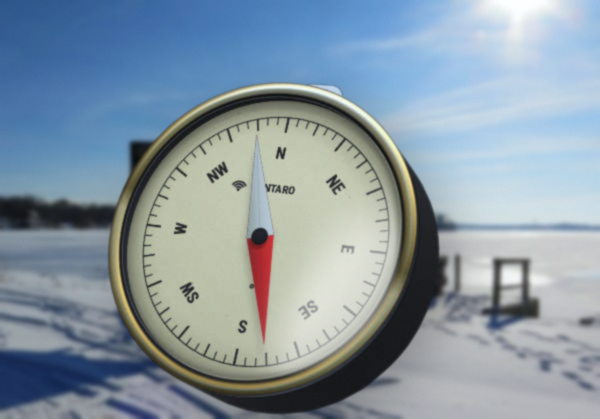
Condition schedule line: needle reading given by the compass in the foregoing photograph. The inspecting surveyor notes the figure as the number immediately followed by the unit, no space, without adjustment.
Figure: 165°
